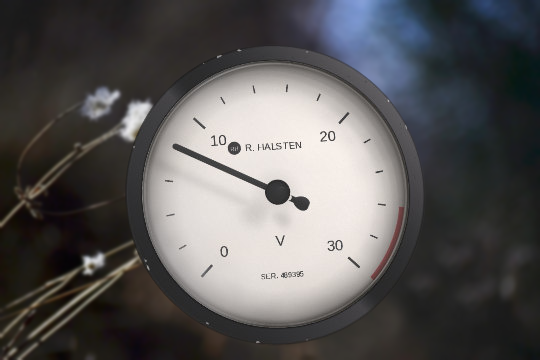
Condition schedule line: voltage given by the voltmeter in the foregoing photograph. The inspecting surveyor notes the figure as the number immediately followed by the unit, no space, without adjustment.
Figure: 8V
